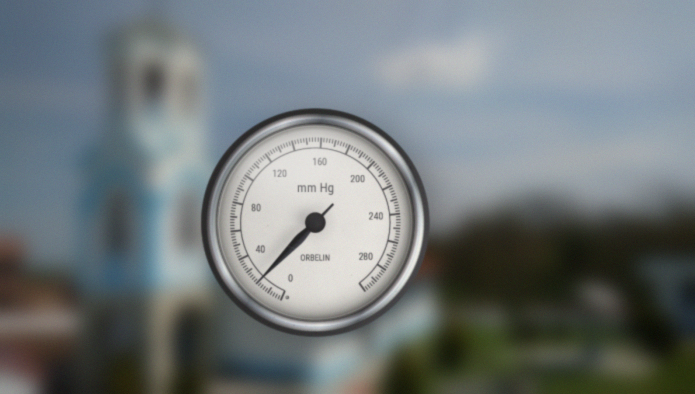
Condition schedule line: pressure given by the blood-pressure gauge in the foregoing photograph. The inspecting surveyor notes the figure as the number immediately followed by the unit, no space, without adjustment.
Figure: 20mmHg
